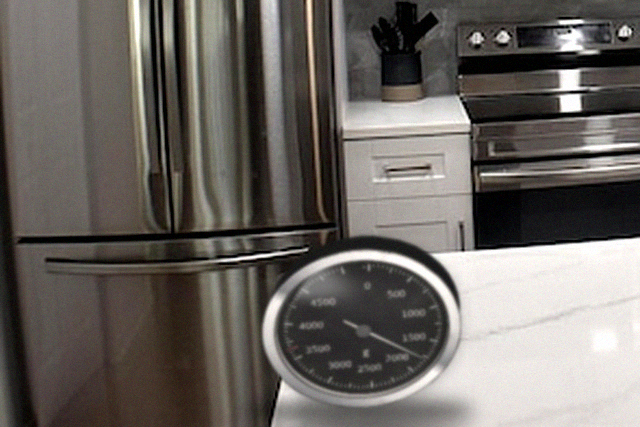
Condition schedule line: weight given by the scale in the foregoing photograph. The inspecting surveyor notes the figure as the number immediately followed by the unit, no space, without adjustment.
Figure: 1750g
